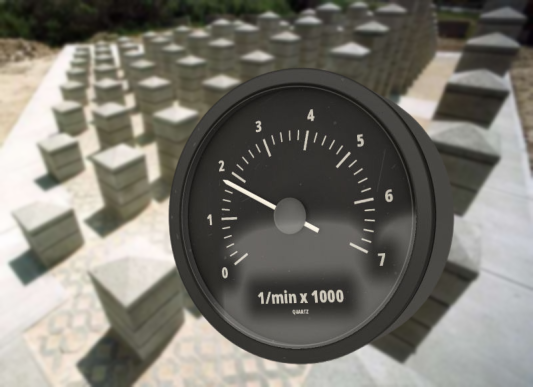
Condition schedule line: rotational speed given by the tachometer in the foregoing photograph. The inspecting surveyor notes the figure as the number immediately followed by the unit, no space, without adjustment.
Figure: 1800rpm
